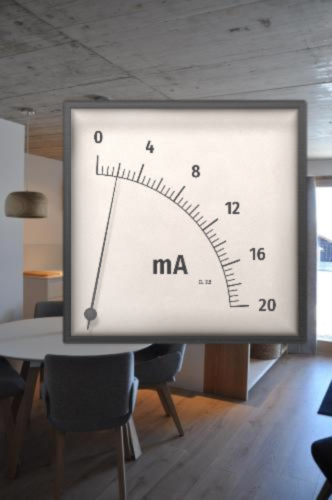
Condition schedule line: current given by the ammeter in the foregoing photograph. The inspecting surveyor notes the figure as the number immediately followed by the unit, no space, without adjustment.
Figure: 2mA
